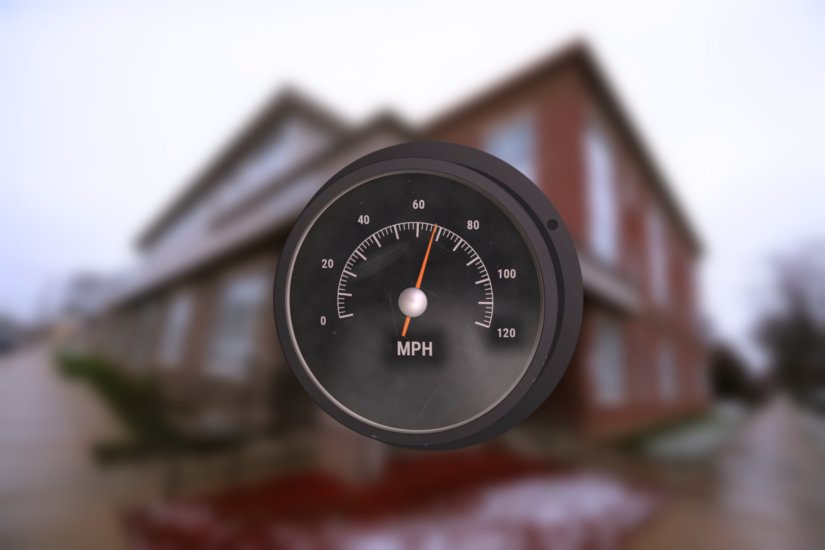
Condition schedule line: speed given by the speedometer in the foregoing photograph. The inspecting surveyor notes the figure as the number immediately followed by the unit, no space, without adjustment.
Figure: 68mph
